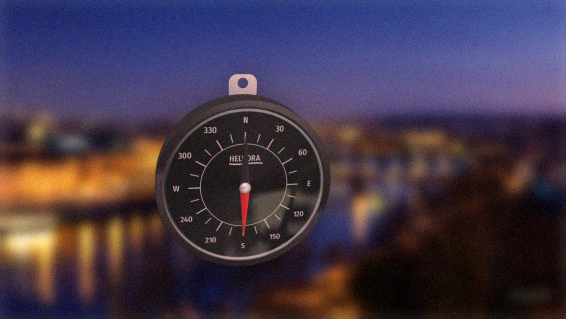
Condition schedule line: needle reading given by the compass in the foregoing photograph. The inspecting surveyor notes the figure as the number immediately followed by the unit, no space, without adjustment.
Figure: 180°
